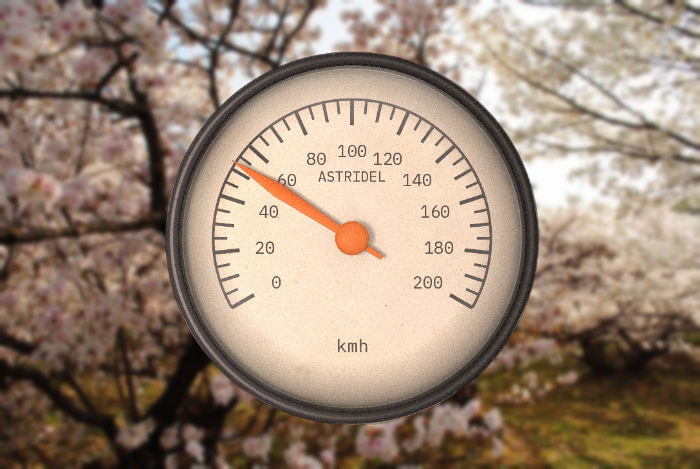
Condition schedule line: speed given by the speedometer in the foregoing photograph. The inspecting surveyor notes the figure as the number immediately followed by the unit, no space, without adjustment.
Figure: 52.5km/h
